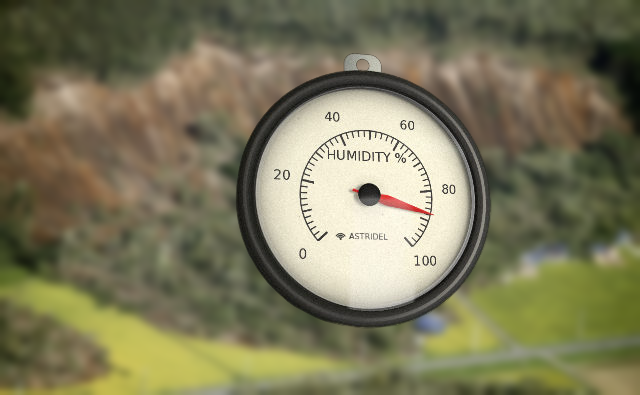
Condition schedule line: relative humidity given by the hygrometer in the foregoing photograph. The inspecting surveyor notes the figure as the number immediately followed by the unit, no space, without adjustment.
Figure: 88%
